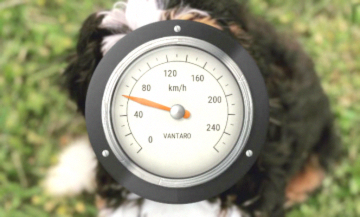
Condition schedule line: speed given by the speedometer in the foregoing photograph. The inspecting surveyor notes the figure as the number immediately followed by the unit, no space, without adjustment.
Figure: 60km/h
